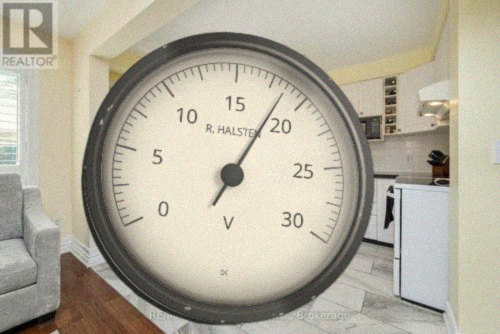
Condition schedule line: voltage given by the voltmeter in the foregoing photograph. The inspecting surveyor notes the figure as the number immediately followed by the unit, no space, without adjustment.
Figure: 18.5V
